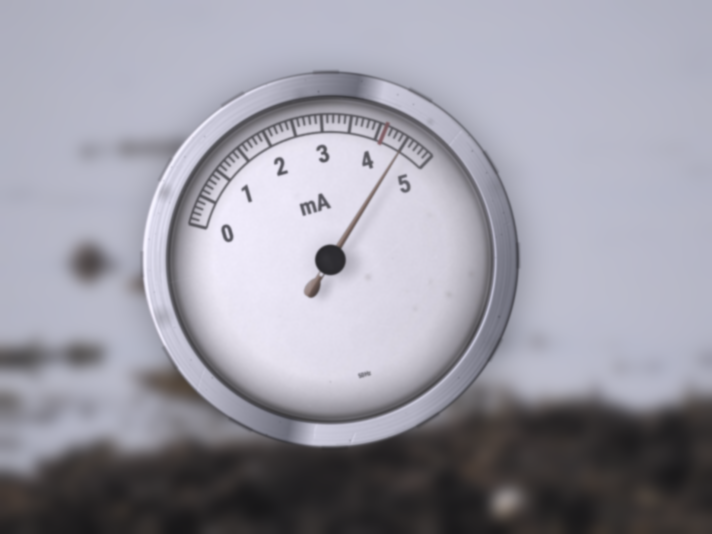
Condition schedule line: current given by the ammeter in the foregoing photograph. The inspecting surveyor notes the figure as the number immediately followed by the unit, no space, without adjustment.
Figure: 4.5mA
